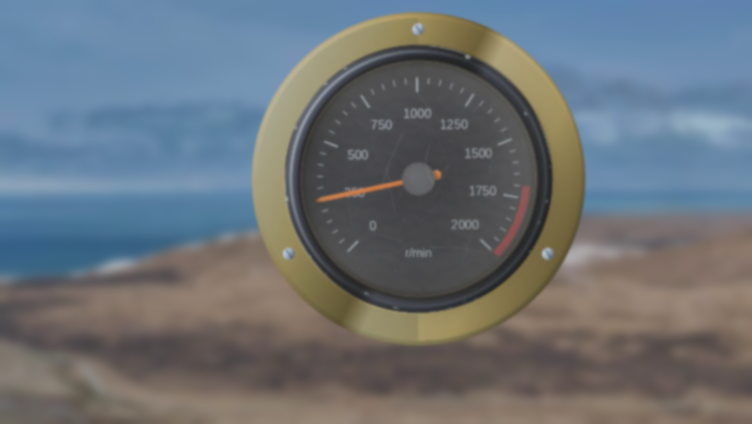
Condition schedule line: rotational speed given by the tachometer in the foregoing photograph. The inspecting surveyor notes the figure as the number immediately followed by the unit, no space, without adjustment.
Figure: 250rpm
